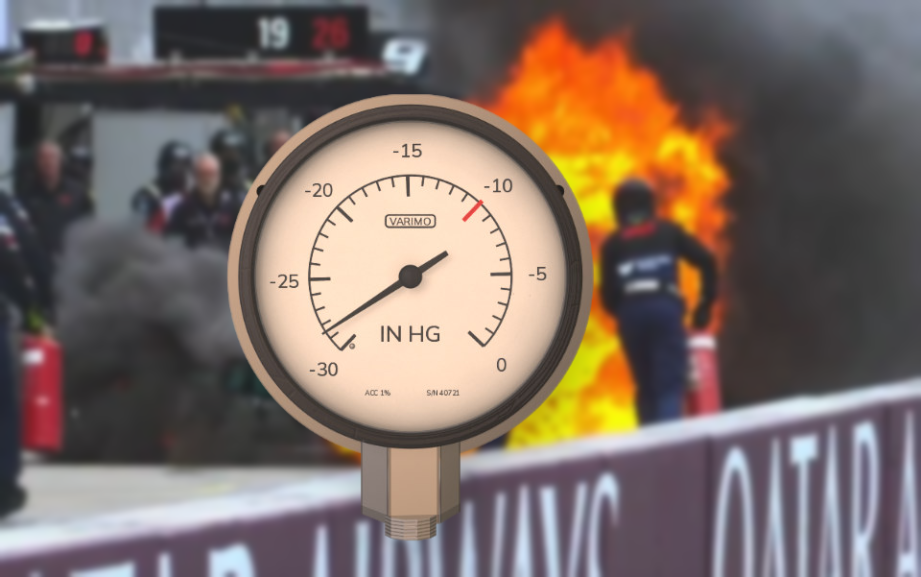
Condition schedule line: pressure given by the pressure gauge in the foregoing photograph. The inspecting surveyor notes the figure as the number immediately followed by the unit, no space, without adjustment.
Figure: -28.5inHg
